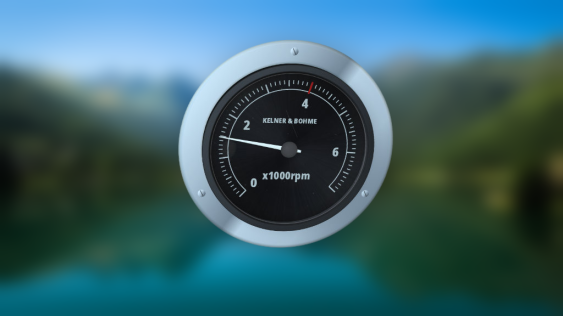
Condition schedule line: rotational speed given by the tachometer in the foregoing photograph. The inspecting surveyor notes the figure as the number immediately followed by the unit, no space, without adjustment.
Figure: 1500rpm
